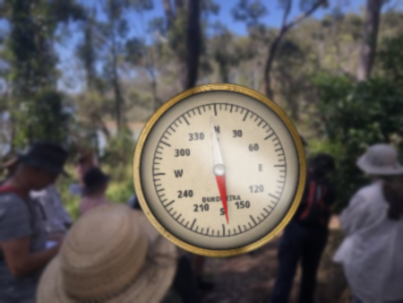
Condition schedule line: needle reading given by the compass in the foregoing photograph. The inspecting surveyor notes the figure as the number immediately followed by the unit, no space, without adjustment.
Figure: 175°
